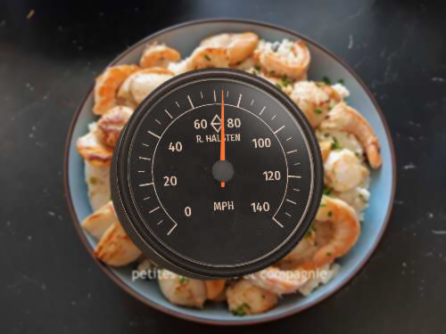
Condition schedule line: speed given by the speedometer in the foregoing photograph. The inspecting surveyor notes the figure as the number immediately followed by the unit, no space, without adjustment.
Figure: 72.5mph
